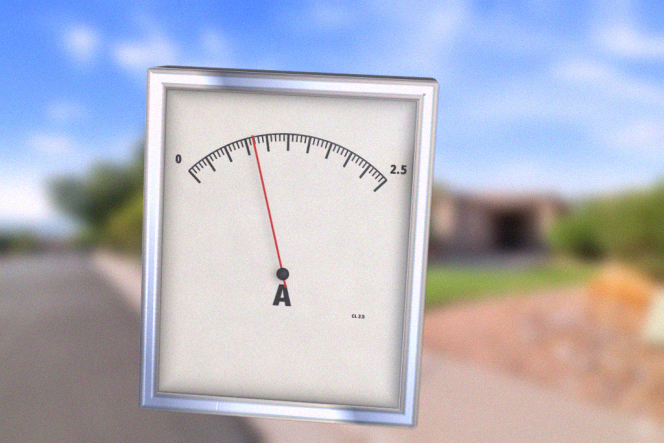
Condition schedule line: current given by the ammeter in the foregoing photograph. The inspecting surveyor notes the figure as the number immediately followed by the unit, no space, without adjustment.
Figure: 0.85A
